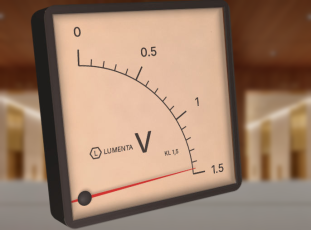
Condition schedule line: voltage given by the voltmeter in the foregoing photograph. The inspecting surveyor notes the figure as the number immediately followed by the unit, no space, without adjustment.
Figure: 1.45V
